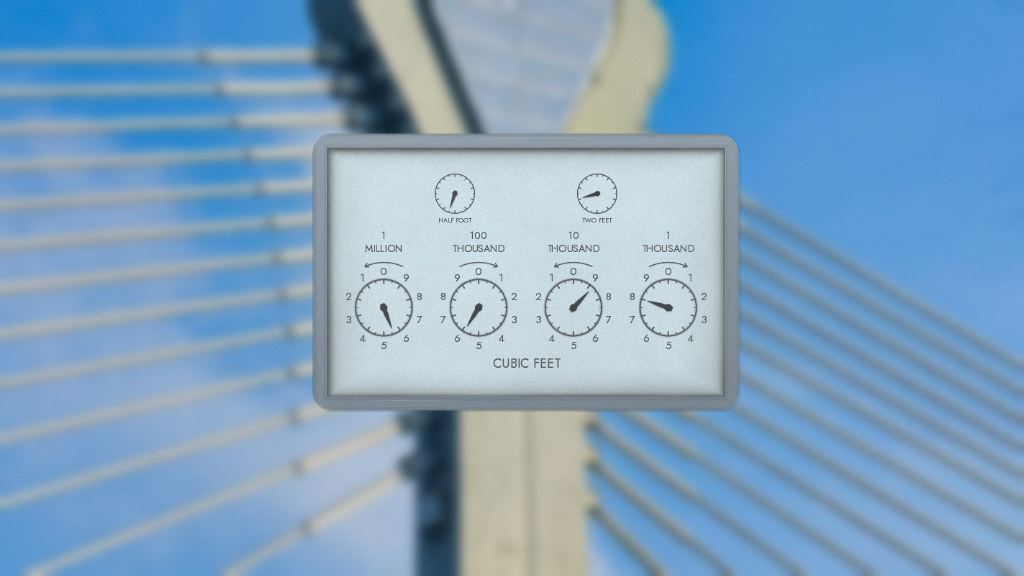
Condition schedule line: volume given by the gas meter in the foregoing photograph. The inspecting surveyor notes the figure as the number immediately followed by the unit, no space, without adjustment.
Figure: 558800ft³
